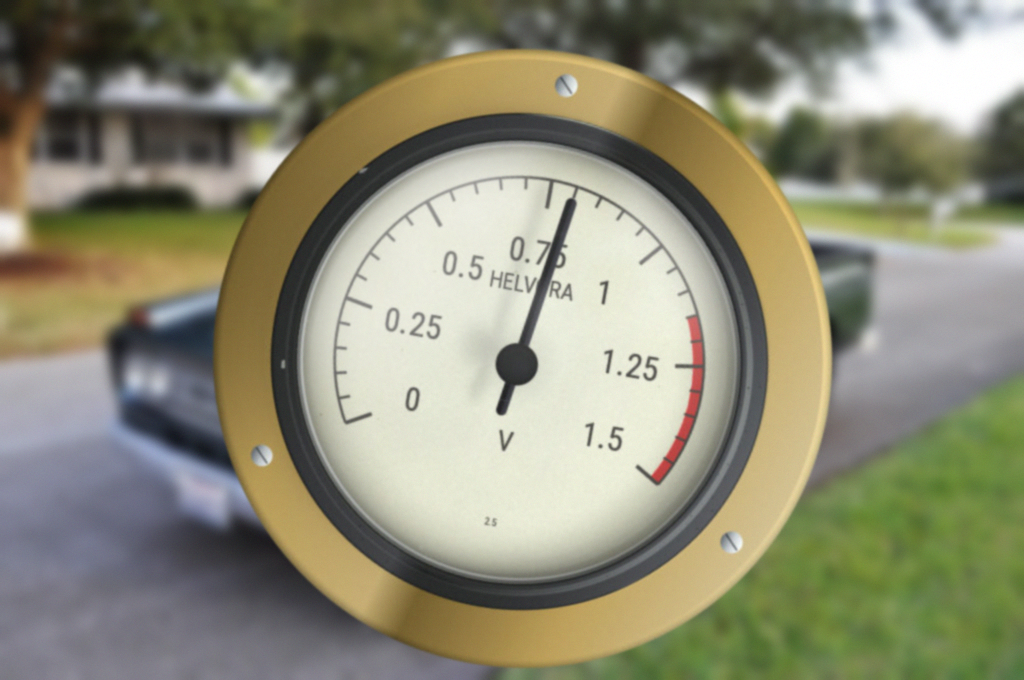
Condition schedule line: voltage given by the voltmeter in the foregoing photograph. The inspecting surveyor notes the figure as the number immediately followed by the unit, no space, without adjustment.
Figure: 0.8V
